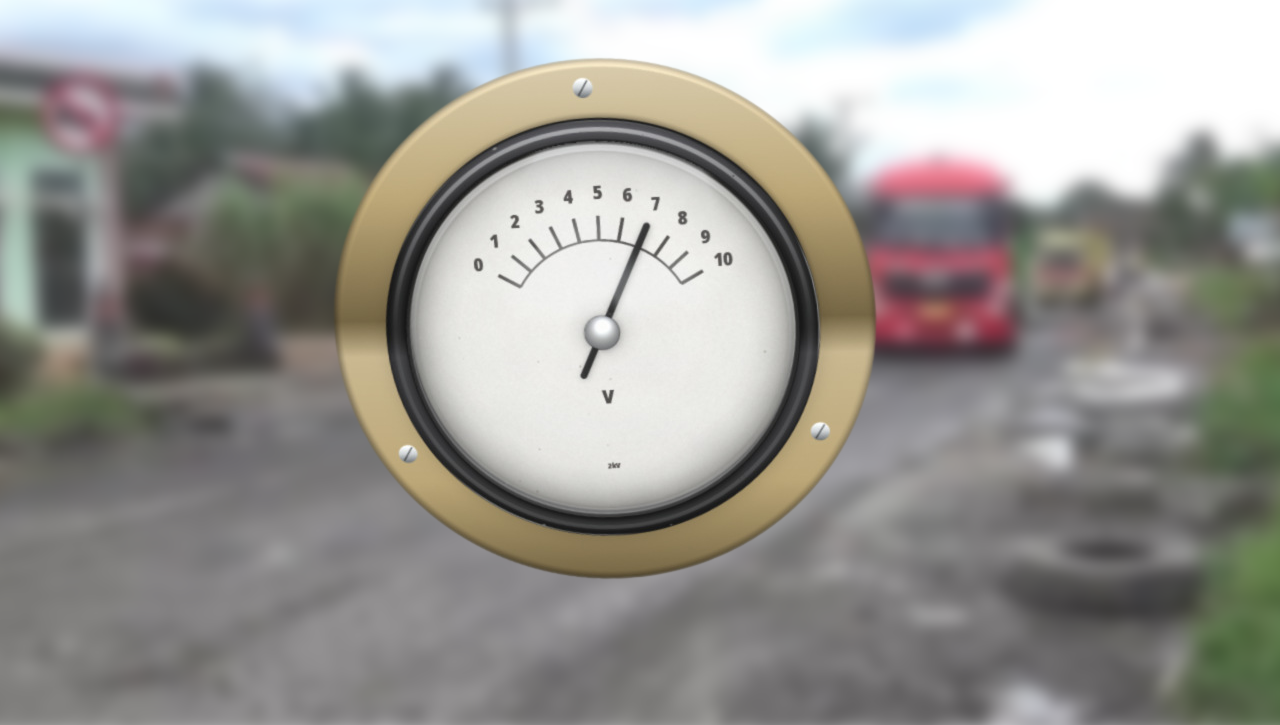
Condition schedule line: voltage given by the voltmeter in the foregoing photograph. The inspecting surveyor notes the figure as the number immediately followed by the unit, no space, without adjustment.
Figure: 7V
